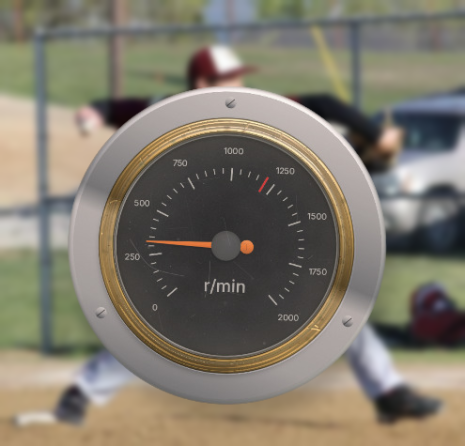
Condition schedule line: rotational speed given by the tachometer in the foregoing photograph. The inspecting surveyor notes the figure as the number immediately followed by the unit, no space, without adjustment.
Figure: 325rpm
